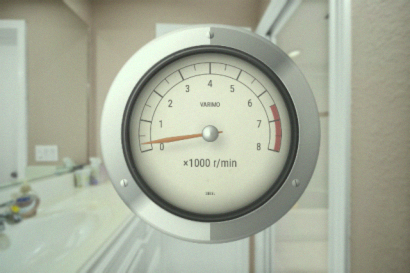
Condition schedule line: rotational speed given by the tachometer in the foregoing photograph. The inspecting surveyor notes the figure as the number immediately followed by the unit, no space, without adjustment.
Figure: 250rpm
